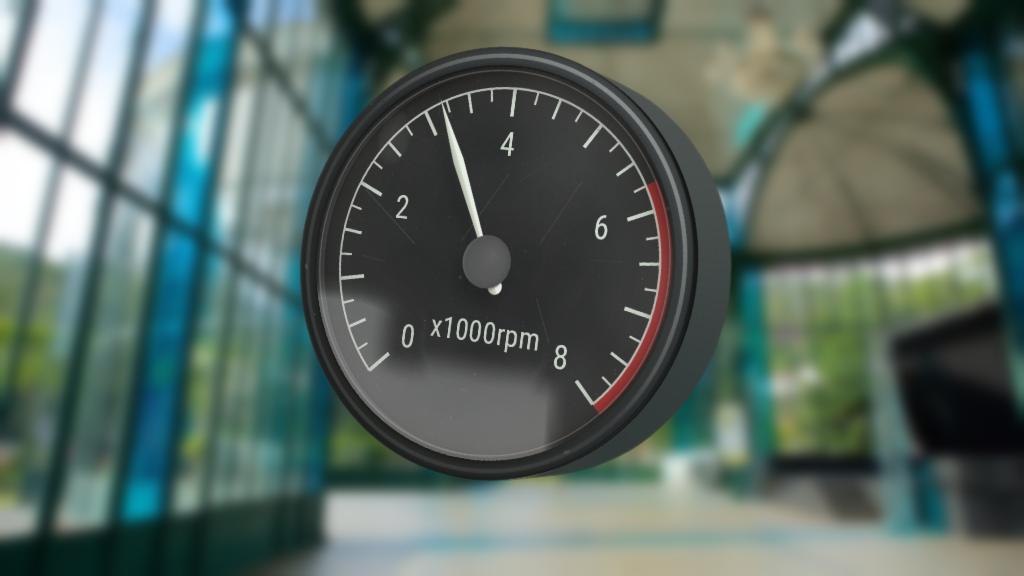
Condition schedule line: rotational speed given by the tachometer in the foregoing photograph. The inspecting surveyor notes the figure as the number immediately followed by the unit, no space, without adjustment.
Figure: 3250rpm
